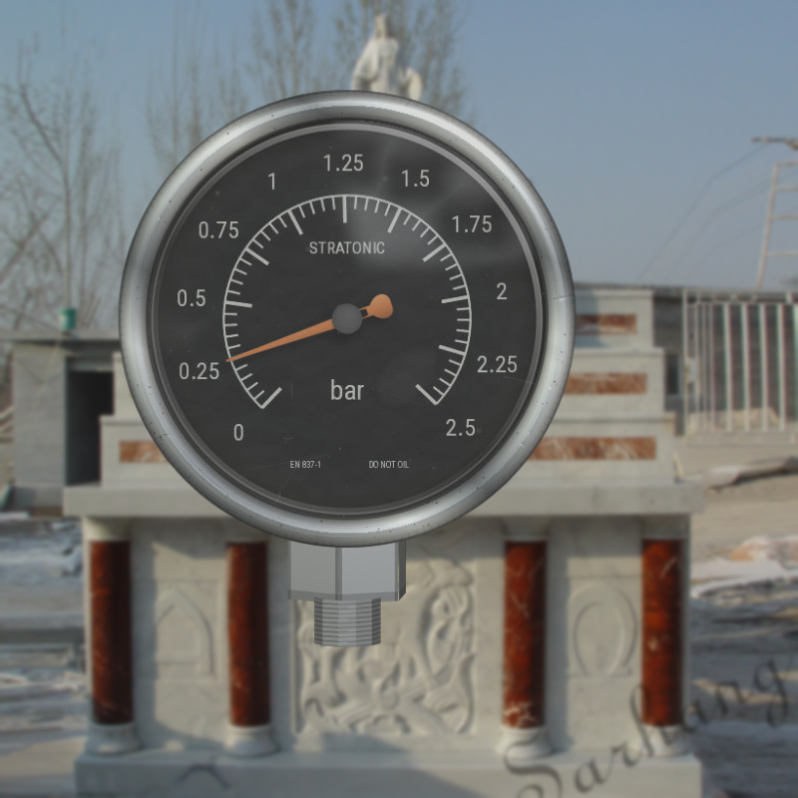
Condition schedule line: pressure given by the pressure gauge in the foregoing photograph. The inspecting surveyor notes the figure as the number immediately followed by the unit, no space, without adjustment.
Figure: 0.25bar
